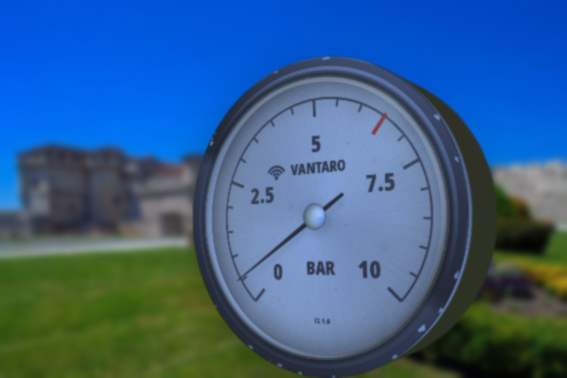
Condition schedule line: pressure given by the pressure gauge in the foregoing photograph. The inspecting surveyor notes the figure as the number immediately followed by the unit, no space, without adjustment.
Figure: 0.5bar
